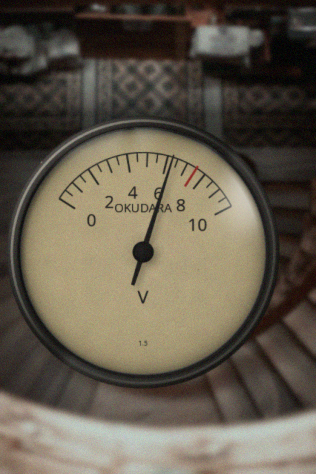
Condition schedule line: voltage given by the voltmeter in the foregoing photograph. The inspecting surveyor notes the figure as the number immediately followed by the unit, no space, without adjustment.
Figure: 6.25V
